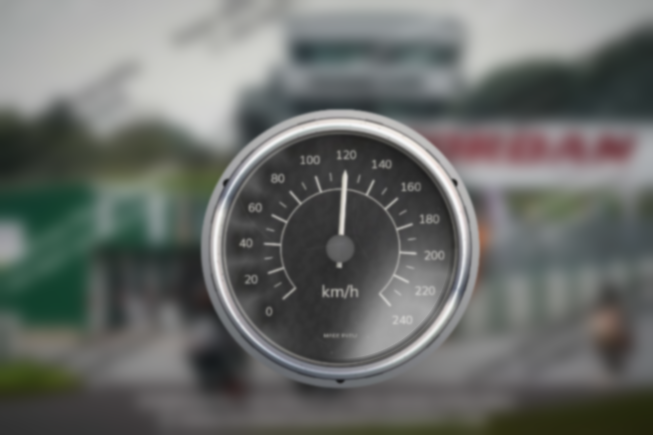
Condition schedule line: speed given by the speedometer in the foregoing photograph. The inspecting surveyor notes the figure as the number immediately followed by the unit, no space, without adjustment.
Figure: 120km/h
